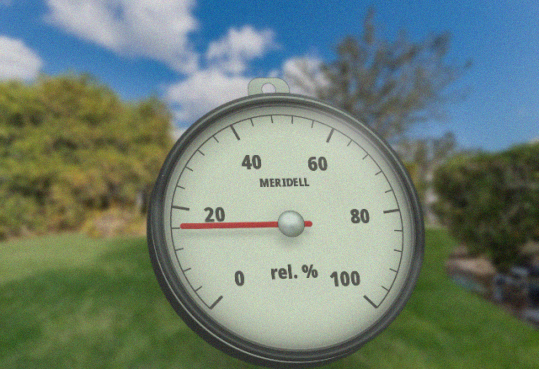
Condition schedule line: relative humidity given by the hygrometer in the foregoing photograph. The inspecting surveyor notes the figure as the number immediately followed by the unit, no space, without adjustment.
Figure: 16%
